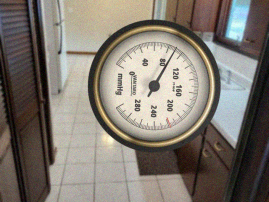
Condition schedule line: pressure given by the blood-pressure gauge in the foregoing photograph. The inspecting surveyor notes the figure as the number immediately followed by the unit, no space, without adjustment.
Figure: 90mmHg
